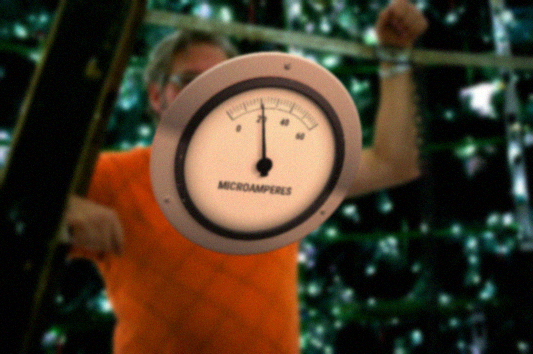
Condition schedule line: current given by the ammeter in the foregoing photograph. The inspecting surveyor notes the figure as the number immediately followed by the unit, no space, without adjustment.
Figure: 20µA
